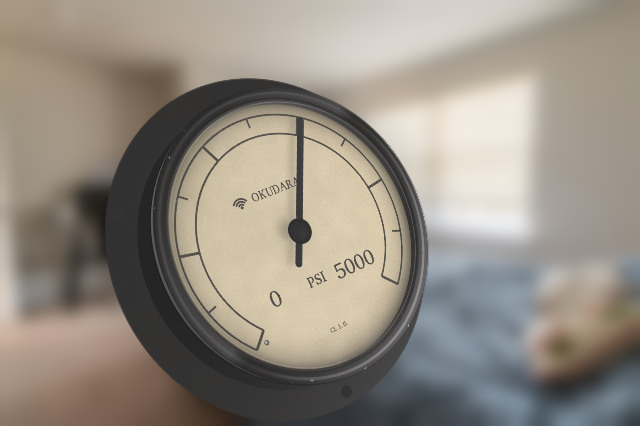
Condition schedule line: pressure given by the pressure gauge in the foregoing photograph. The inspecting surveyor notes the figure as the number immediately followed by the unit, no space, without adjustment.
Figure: 3000psi
